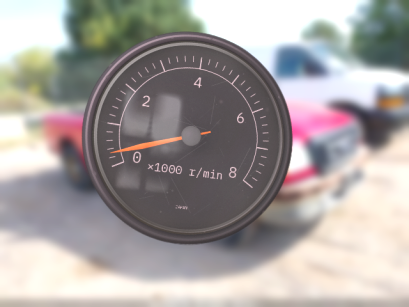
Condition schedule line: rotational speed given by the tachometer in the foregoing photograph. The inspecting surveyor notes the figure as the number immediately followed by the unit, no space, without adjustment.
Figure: 300rpm
